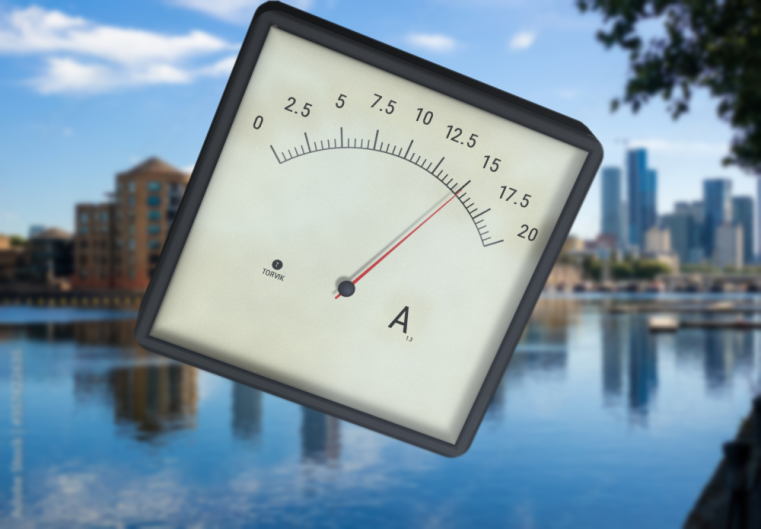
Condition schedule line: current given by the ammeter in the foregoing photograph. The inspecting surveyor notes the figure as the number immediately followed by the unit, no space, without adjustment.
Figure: 15A
